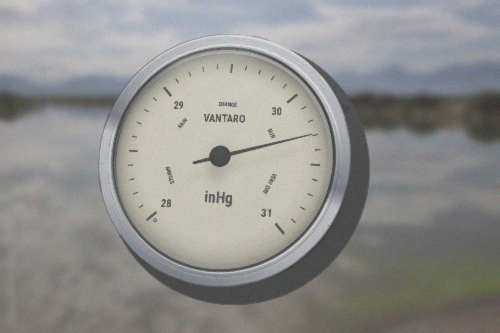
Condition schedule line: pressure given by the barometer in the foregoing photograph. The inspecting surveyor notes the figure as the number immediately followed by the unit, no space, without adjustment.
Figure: 30.3inHg
